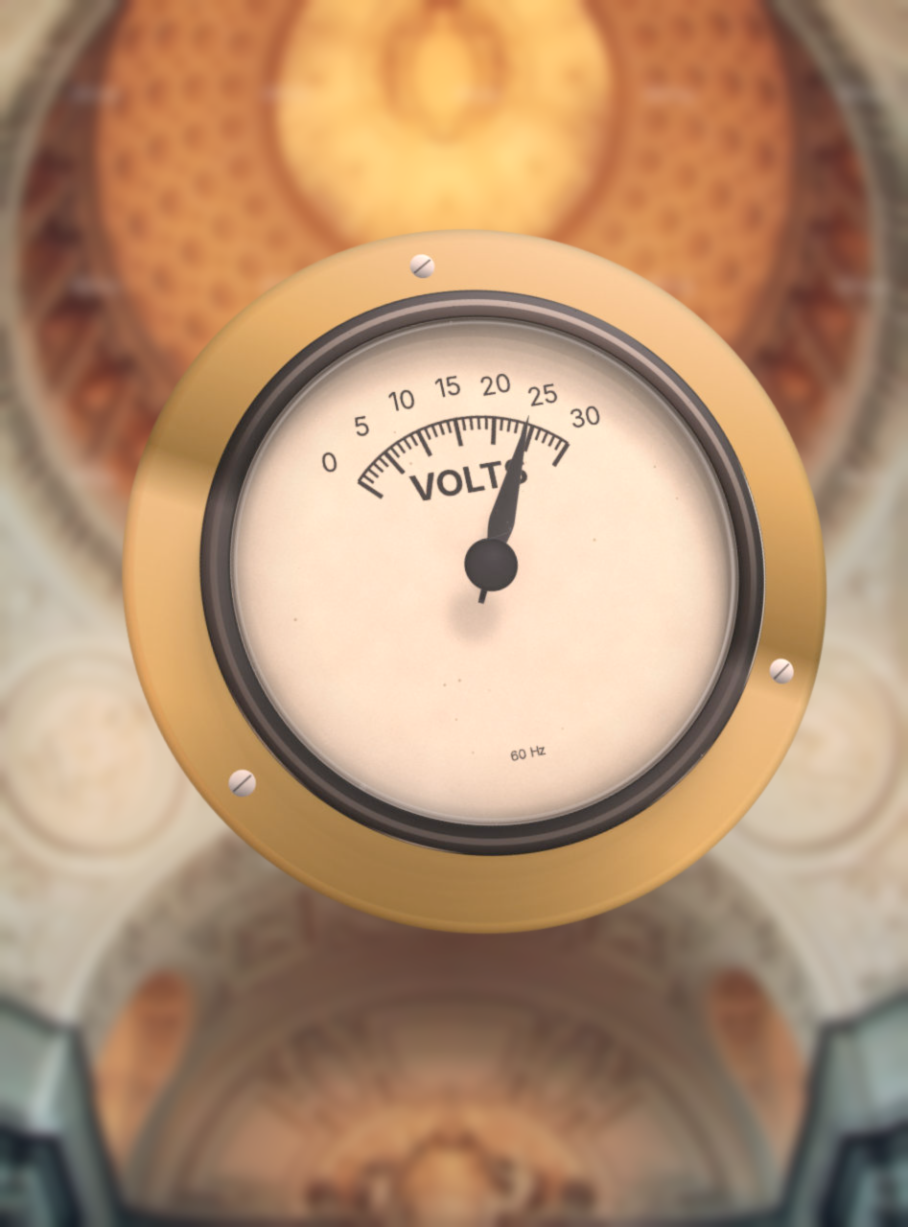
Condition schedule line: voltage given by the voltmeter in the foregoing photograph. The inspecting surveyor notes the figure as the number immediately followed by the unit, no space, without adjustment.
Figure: 24V
